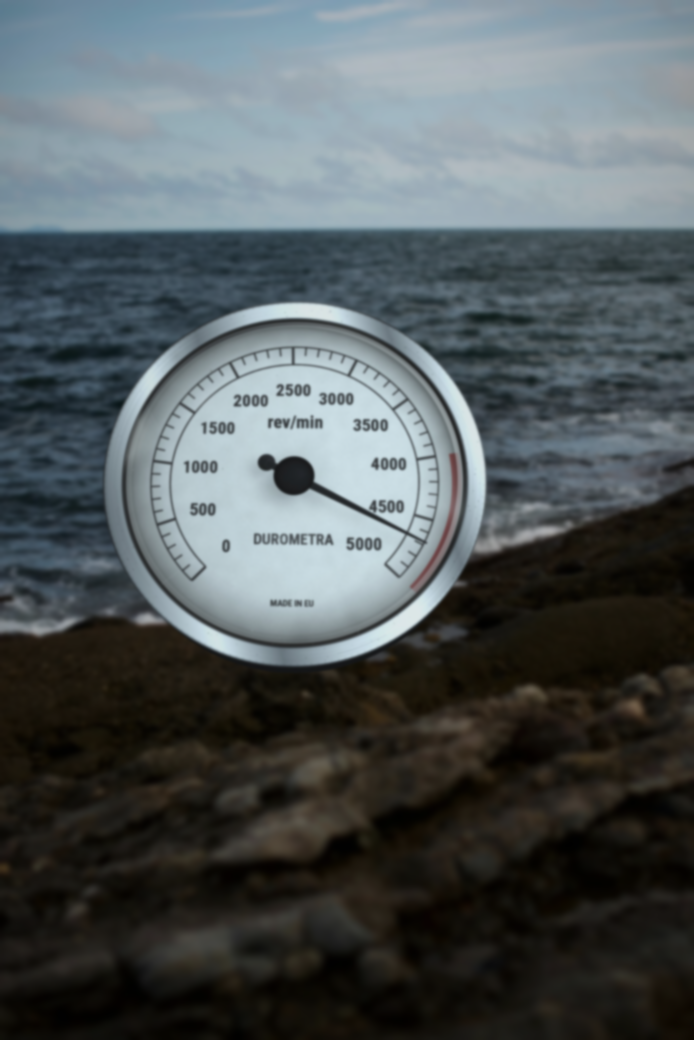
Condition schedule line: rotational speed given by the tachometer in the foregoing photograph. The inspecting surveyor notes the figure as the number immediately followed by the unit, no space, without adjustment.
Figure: 4700rpm
